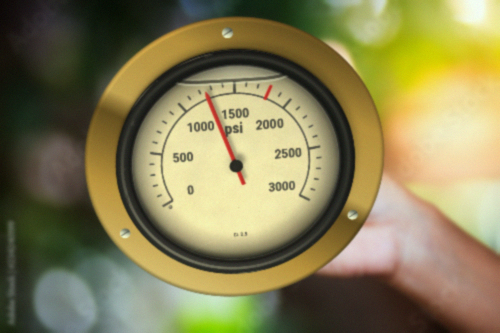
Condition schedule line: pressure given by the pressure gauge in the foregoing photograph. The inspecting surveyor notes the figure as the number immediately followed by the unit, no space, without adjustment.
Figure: 1250psi
